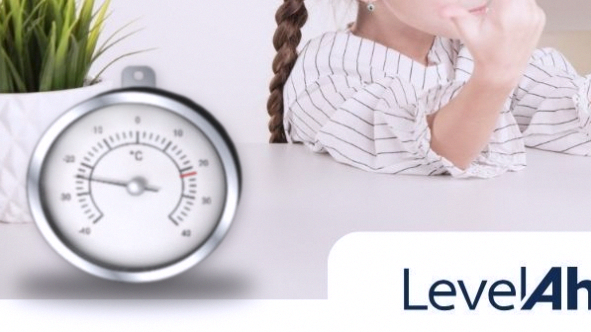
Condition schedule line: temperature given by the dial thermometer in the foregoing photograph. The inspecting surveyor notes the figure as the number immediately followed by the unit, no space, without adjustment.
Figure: -24°C
